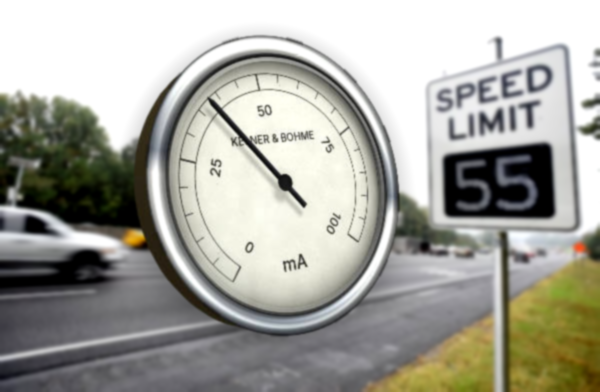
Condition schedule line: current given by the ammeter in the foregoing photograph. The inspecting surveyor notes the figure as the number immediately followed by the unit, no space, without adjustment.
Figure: 37.5mA
